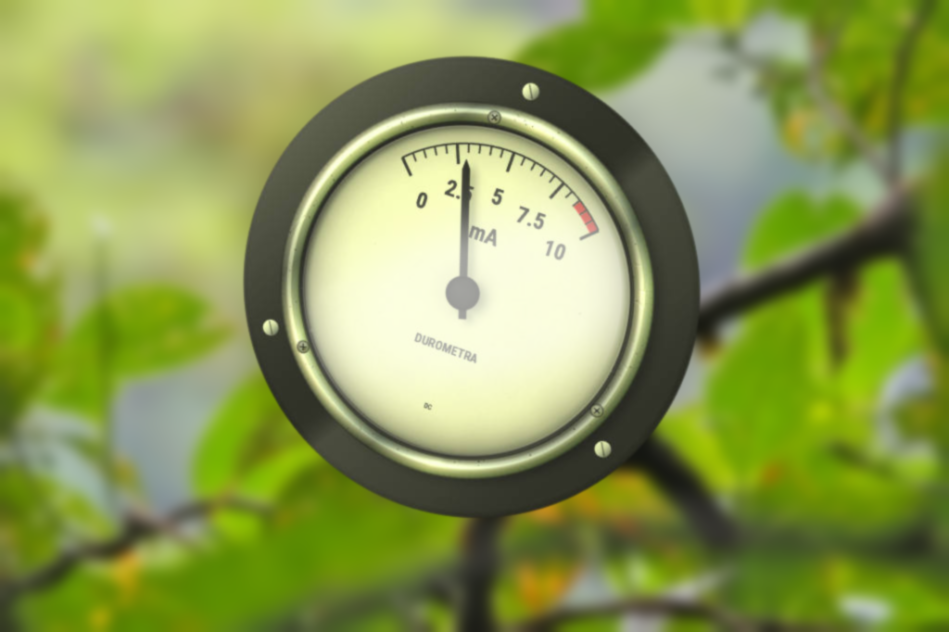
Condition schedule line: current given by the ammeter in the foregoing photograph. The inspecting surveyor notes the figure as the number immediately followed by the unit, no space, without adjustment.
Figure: 3mA
